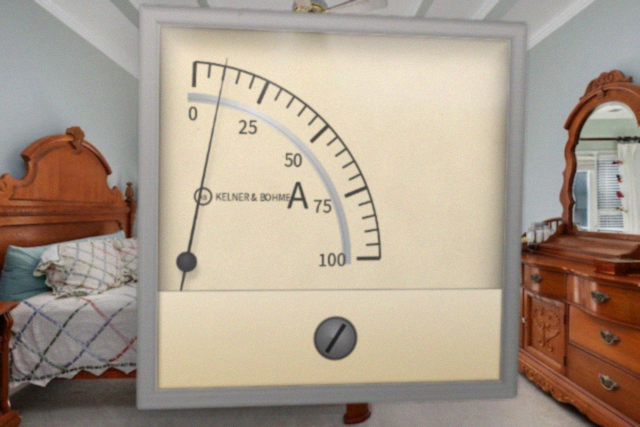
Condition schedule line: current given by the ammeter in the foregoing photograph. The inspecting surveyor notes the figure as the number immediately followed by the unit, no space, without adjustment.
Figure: 10A
